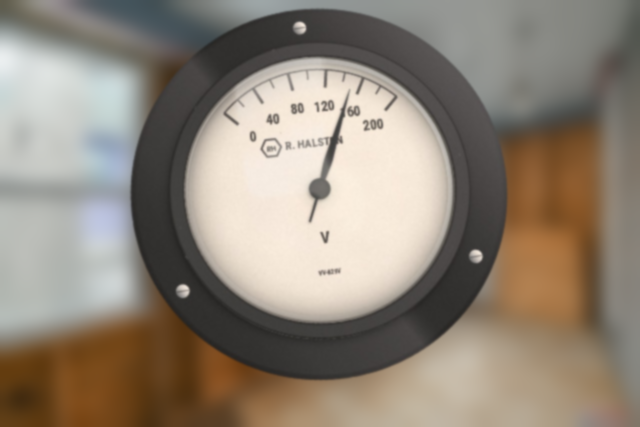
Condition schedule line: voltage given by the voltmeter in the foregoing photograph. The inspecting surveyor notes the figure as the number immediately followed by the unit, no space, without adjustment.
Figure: 150V
